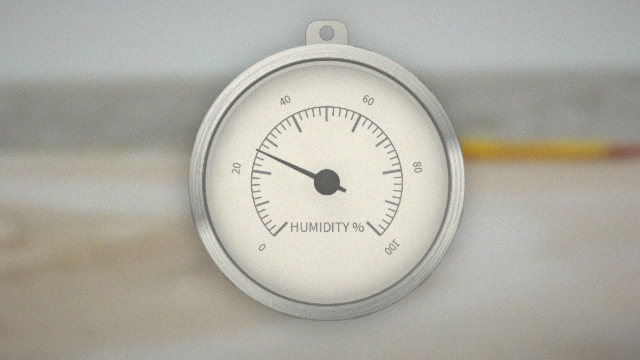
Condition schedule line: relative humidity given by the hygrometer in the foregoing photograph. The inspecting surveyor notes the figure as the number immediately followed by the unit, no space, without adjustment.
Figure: 26%
